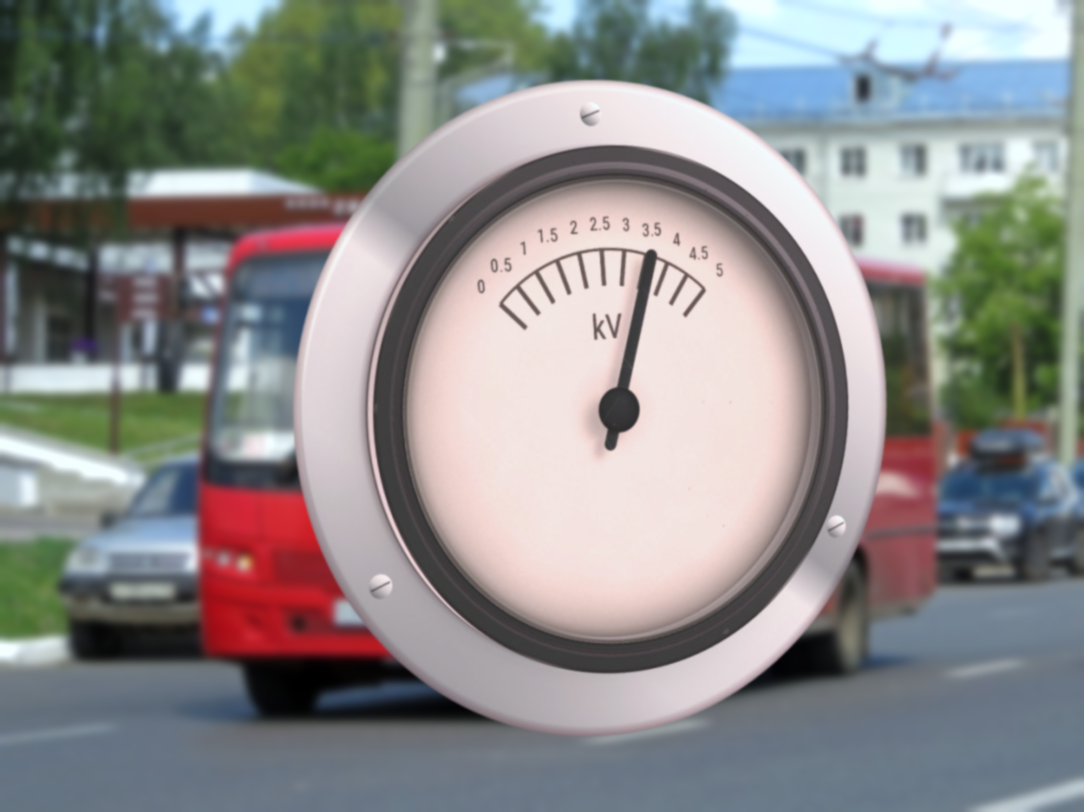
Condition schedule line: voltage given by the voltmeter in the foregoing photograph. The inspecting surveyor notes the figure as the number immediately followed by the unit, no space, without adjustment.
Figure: 3.5kV
